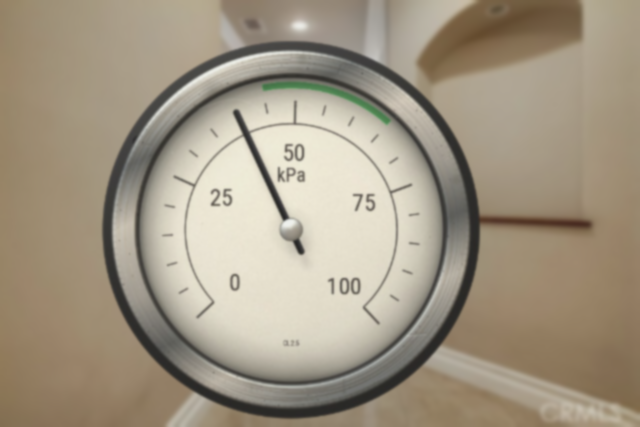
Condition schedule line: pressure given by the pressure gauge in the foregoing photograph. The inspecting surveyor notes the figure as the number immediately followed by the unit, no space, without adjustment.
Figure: 40kPa
